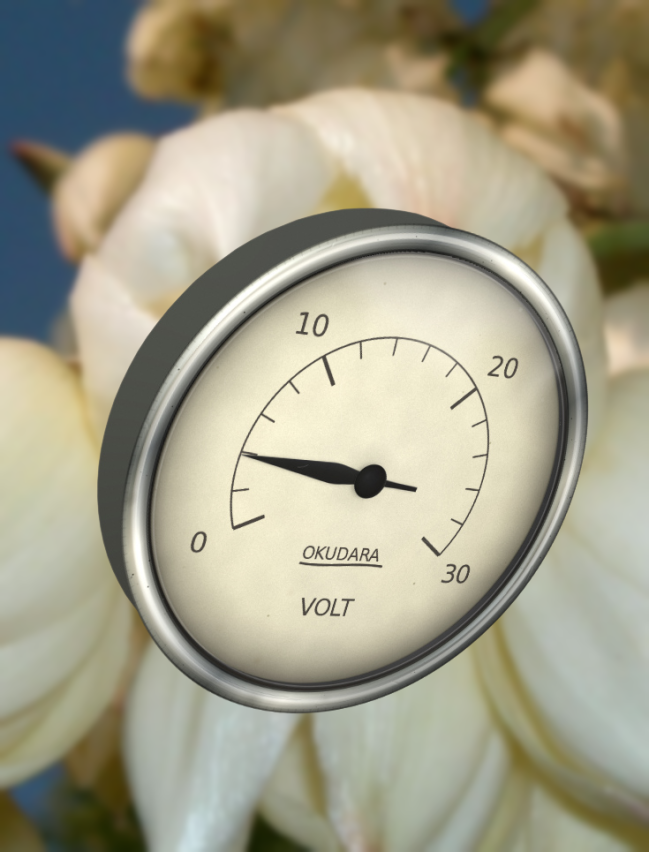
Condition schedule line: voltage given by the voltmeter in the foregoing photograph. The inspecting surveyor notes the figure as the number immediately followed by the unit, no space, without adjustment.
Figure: 4V
